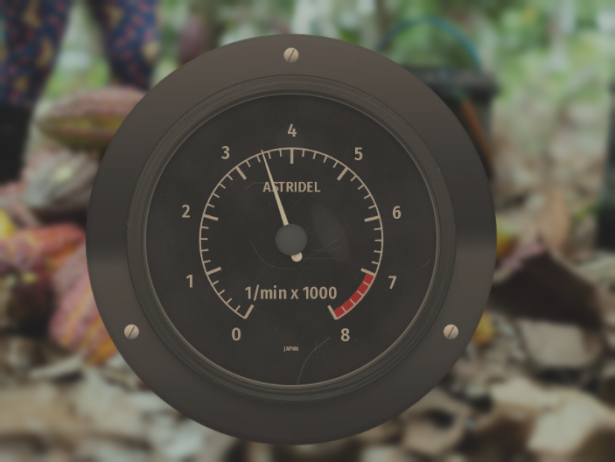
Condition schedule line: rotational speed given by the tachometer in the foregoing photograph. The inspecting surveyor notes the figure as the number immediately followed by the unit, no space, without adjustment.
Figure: 3500rpm
